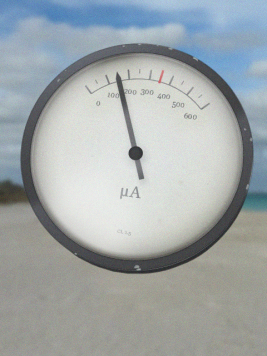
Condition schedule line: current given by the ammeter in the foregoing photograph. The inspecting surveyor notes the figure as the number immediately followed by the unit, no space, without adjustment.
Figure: 150µA
